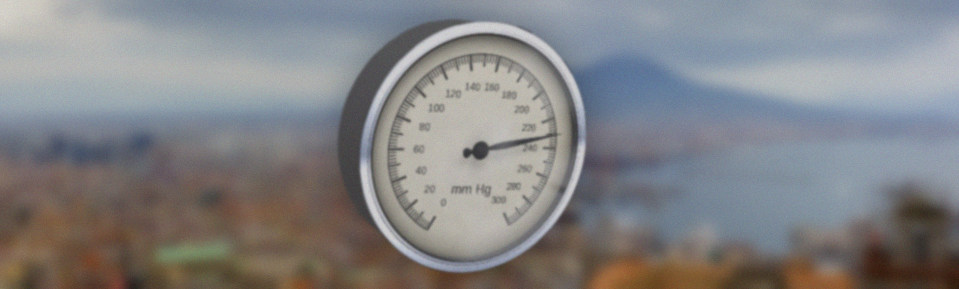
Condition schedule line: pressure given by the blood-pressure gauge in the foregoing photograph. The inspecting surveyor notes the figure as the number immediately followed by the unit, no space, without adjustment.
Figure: 230mmHg
